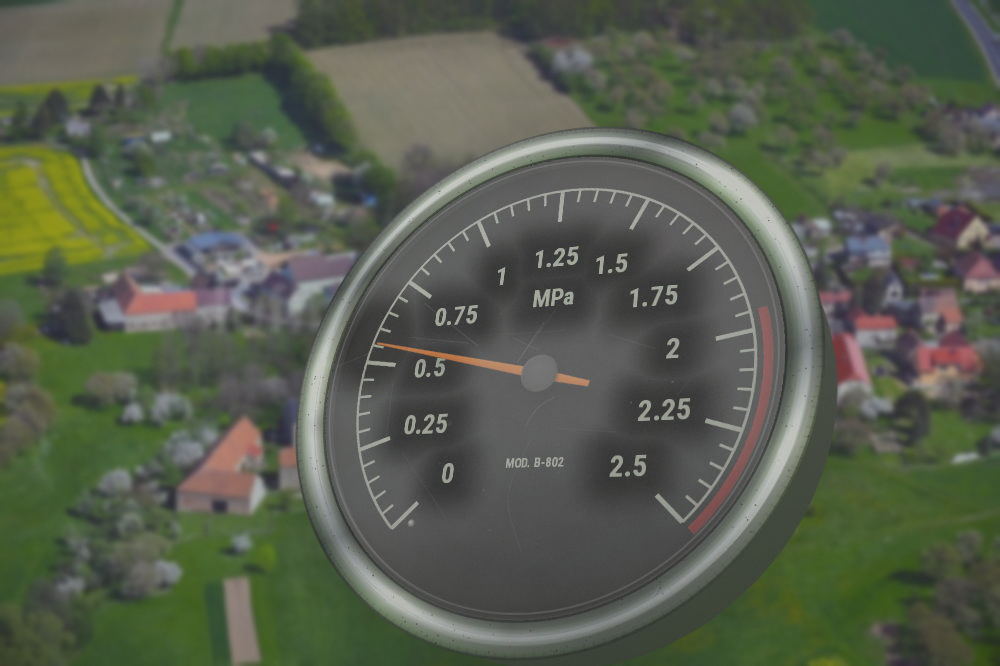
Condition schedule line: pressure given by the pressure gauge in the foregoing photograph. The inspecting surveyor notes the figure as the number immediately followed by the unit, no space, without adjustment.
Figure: 0.55MPa
